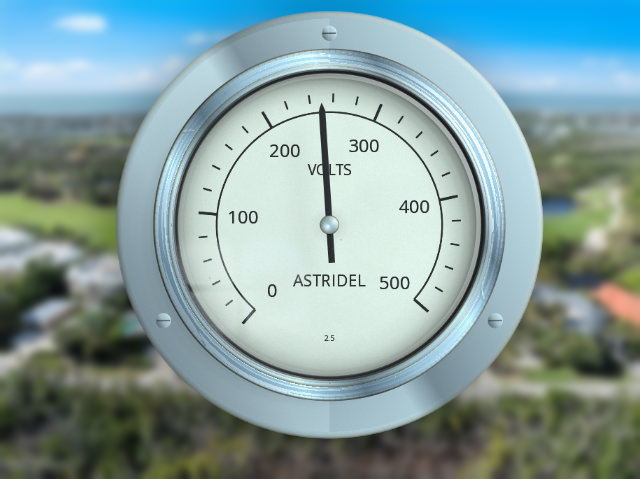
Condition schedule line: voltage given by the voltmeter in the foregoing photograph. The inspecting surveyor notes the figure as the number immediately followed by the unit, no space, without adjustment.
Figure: 250V
